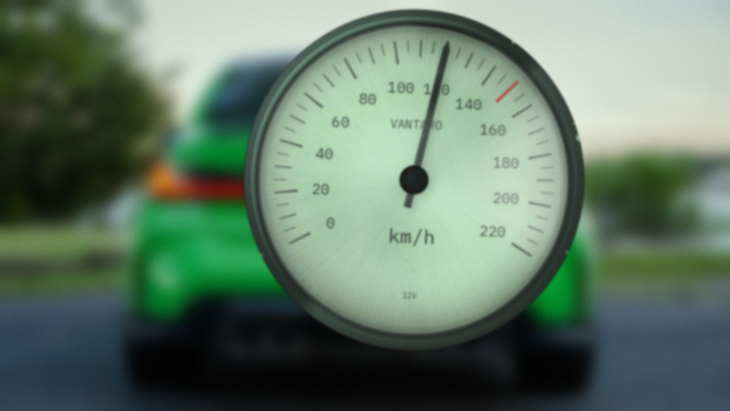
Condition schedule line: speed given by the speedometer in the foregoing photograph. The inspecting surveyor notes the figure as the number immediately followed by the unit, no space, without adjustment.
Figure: 120km/h
